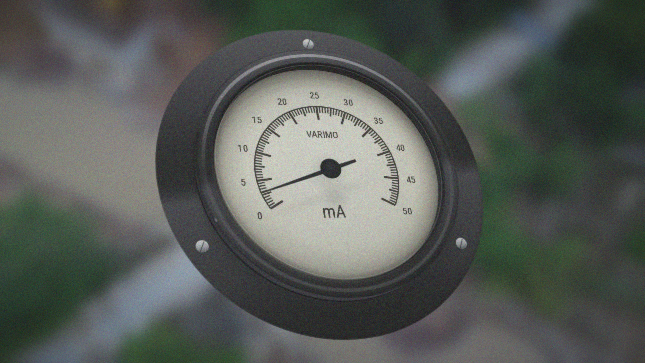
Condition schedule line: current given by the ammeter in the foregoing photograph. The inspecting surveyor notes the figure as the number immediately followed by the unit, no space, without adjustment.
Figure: 2.5mA
